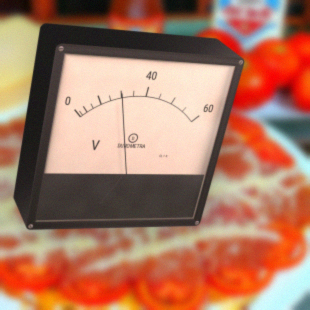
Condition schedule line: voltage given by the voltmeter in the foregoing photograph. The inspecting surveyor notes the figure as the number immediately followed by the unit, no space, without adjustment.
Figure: 30V
